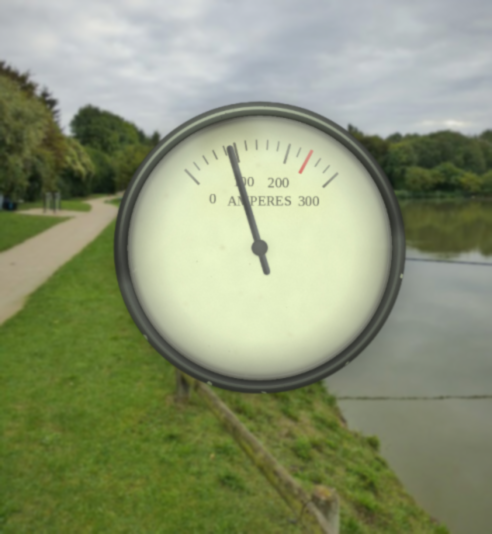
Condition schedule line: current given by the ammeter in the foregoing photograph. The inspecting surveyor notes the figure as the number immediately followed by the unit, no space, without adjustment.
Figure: 90A
